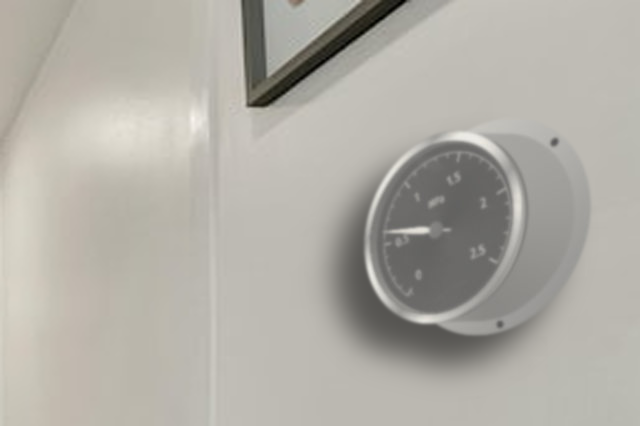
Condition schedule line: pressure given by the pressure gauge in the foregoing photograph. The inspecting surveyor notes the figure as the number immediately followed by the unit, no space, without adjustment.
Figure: 0.6MPa
